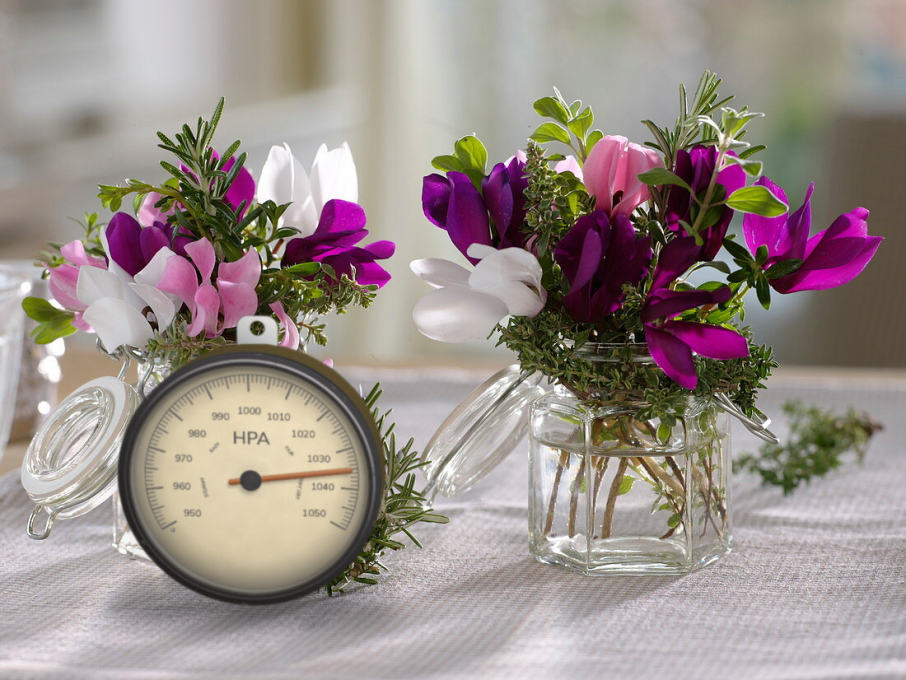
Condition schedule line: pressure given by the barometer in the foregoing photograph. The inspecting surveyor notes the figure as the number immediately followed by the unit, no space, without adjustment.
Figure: 1035hPa
